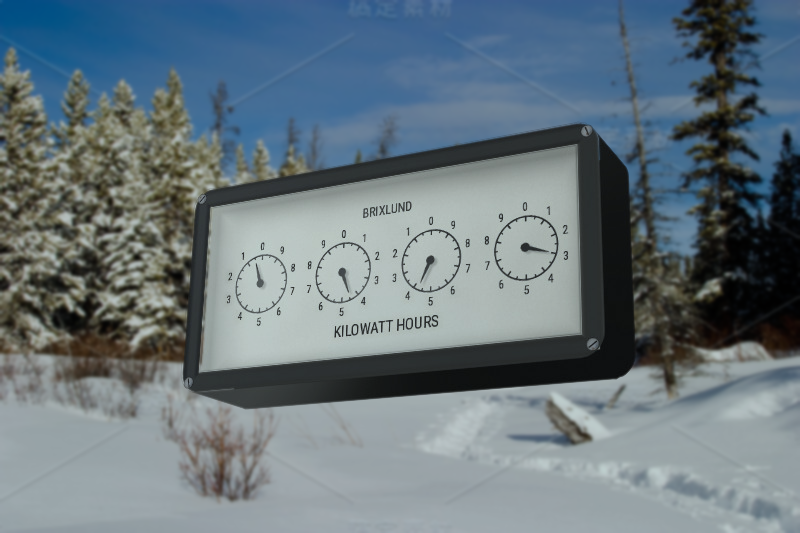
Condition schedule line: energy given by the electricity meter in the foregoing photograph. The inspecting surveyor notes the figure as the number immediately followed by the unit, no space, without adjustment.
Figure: 443kWh
